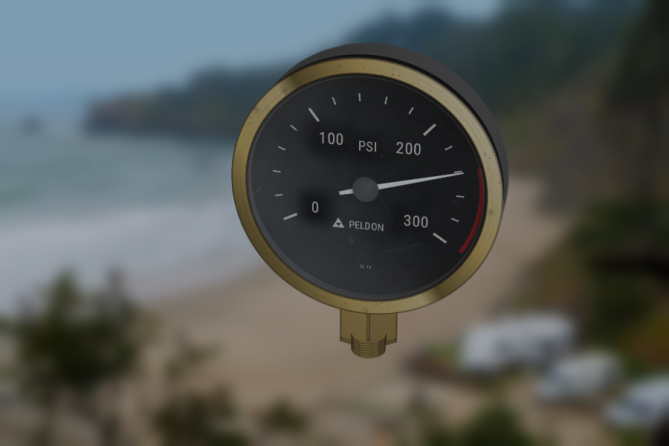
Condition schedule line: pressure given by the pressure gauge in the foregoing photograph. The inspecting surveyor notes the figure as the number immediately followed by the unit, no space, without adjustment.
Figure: 240psi
